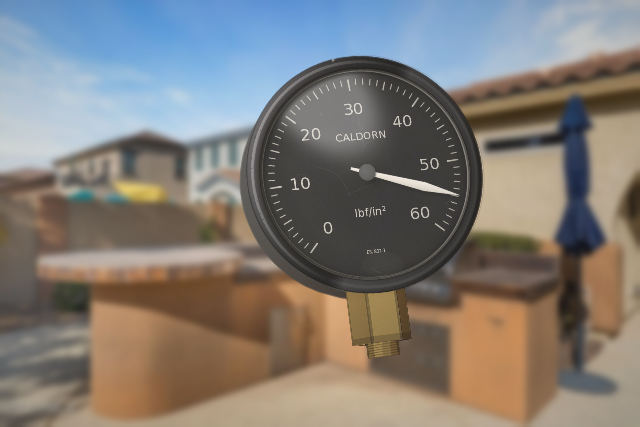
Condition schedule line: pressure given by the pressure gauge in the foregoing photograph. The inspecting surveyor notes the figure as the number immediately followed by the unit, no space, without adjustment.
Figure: 55psi
